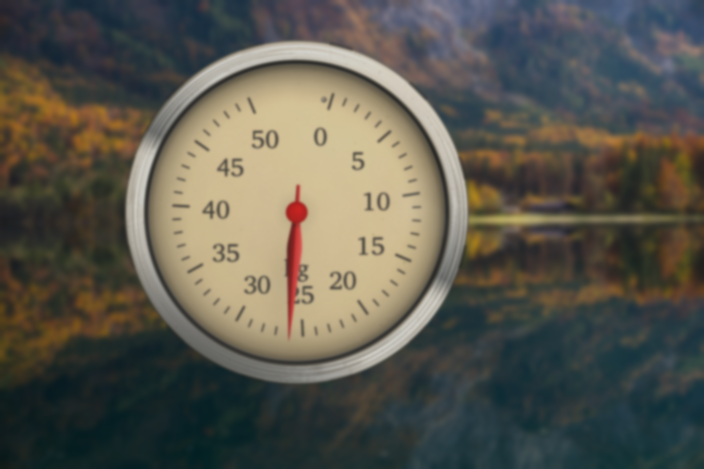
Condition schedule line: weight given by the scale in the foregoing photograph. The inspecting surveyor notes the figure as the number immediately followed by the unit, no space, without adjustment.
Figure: 26kg
